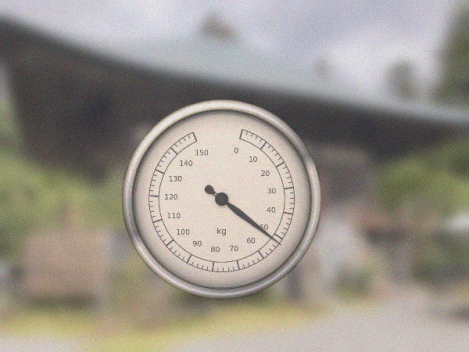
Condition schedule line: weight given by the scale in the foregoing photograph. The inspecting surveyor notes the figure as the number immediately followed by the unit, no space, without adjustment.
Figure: 52kg
